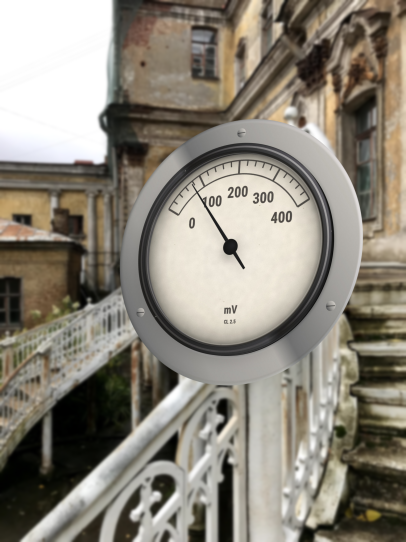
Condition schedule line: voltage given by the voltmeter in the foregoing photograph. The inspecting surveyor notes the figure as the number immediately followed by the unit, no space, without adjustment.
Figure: 80mV
